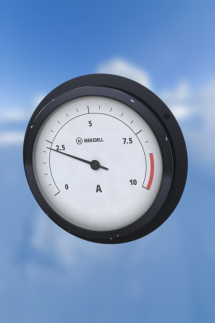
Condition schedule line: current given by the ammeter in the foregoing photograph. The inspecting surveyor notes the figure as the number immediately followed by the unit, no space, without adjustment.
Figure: 2.25A
